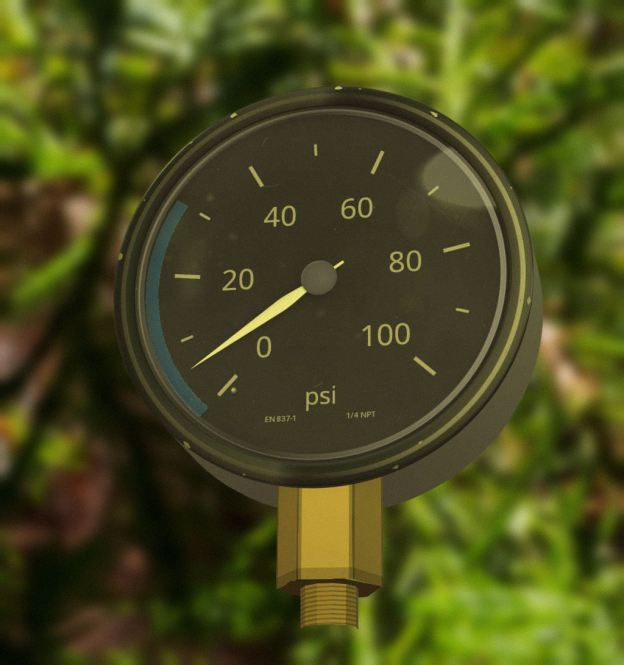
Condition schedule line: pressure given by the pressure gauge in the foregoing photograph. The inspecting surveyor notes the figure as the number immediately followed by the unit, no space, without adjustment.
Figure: 5psi
